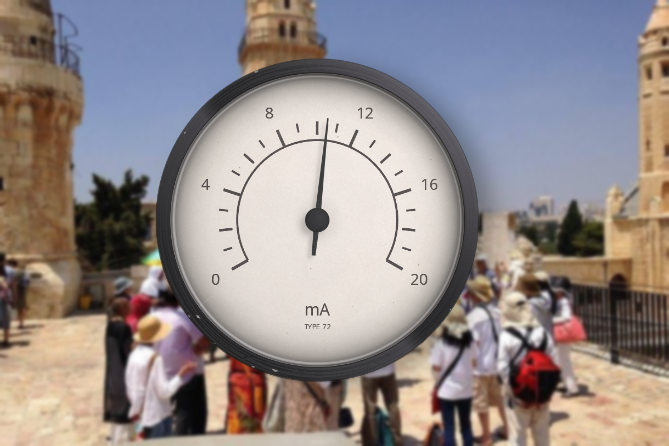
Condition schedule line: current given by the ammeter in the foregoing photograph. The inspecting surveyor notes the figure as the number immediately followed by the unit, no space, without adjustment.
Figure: 10.5mA
